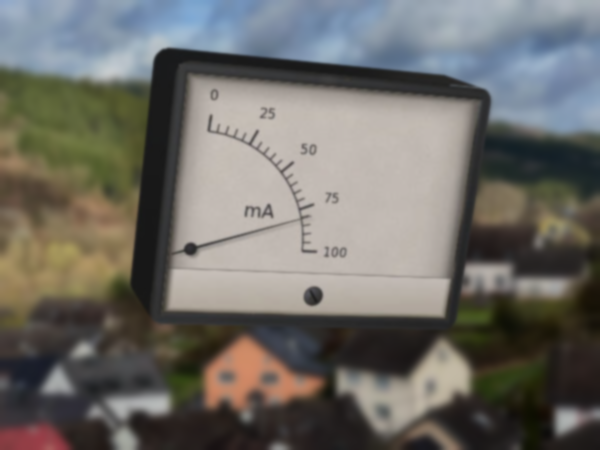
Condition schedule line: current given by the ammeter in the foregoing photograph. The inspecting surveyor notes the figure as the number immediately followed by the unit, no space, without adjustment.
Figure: 80mA
